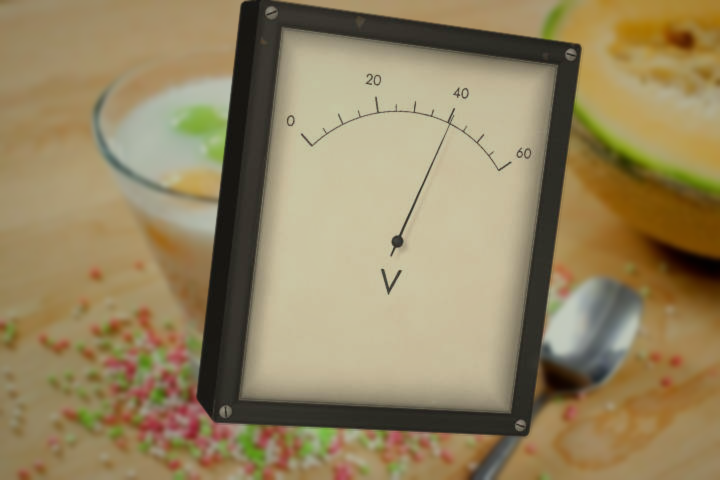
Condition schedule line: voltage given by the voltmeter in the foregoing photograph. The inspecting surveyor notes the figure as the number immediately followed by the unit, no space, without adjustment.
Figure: 40V
